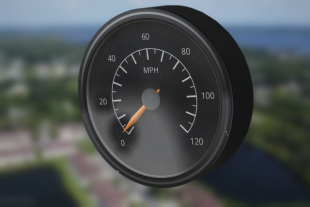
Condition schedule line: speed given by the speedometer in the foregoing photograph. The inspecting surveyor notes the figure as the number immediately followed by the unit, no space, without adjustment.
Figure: 2.5mph
